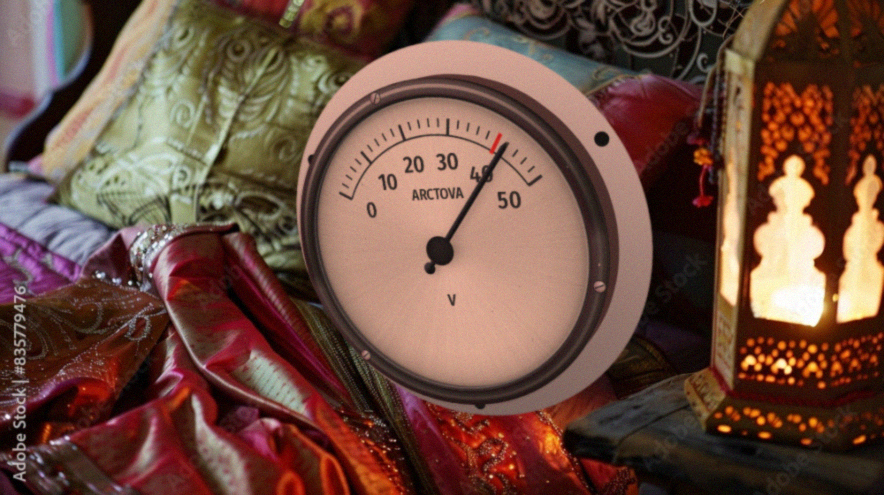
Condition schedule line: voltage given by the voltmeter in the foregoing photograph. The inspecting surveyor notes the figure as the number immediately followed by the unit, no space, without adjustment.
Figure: 42V
